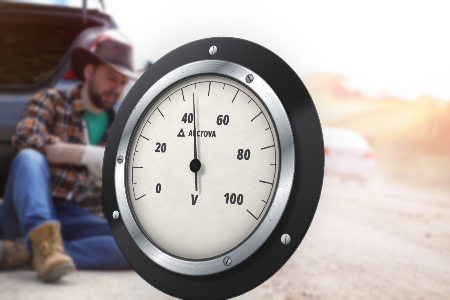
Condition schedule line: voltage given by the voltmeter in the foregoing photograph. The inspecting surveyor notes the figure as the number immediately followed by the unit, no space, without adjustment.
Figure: 45V
